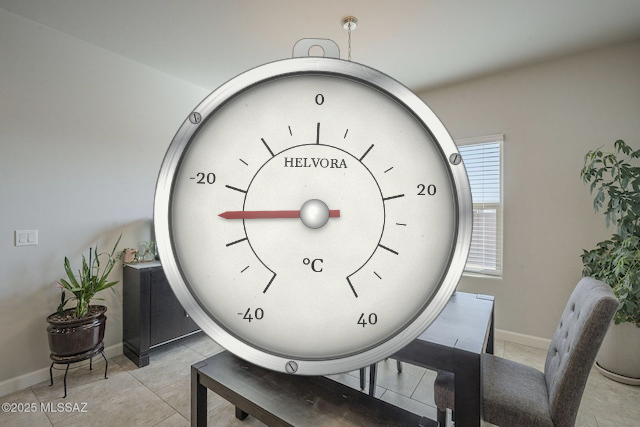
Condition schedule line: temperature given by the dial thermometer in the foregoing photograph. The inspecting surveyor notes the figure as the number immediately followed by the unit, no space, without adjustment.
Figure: -25°C
